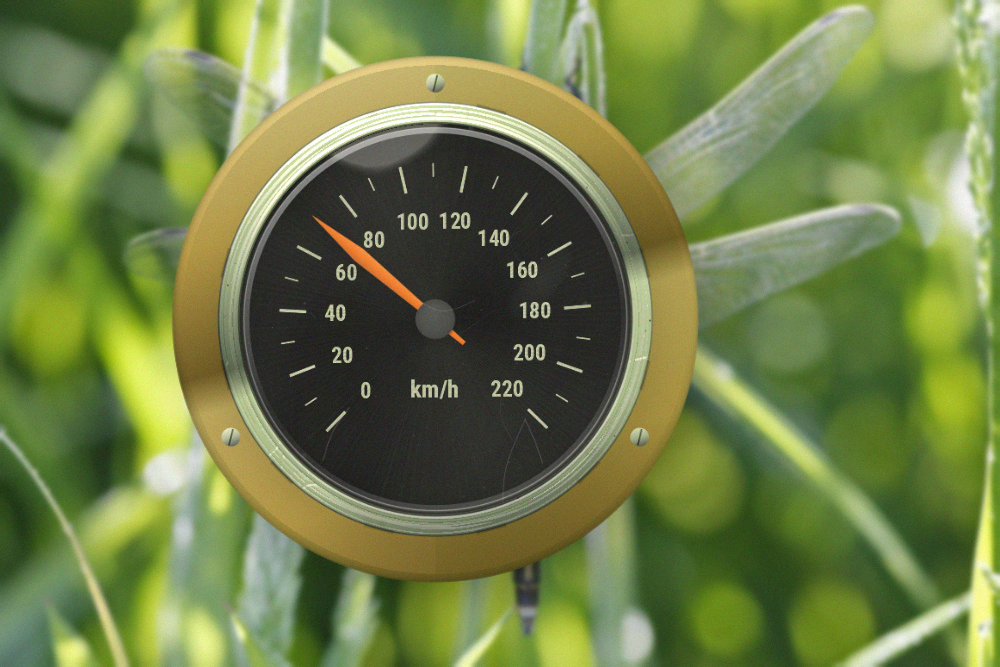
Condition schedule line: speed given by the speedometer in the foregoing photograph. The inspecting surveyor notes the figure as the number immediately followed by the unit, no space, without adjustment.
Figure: 70km/h
